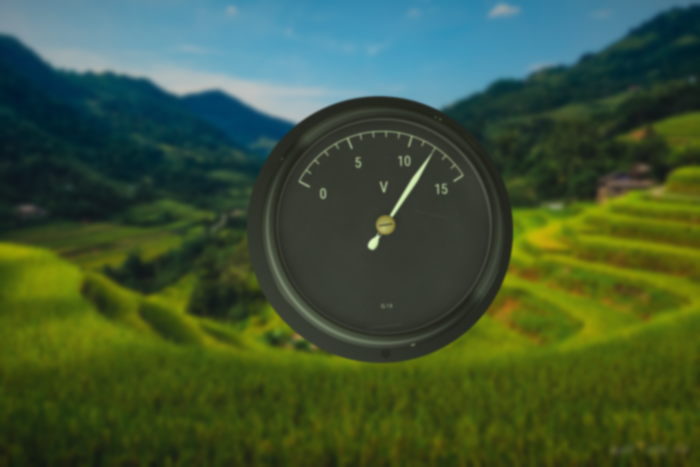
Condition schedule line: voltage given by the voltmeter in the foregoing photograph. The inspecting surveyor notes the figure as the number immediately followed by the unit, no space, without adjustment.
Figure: 12V
